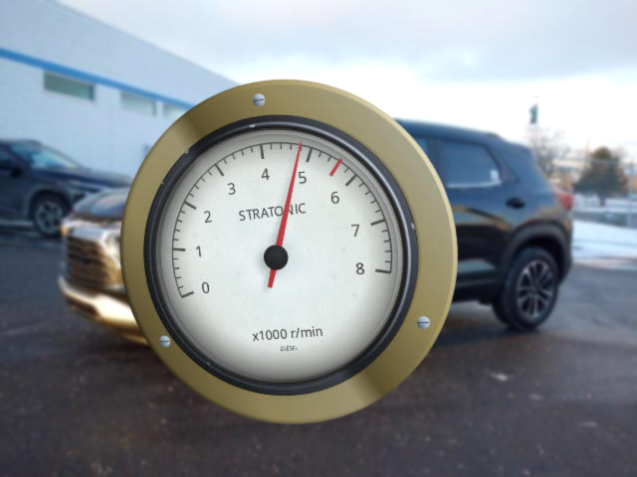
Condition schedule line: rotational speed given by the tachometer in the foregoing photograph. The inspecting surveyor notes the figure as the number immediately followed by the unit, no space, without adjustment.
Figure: 4800rpm
